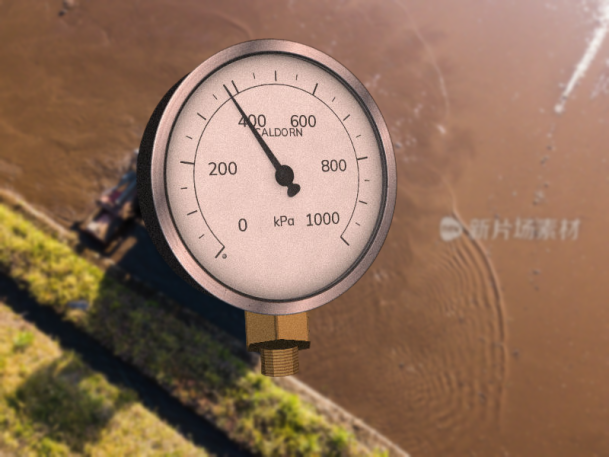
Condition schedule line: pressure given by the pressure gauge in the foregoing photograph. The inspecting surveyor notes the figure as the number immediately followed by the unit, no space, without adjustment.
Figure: 375kPa
